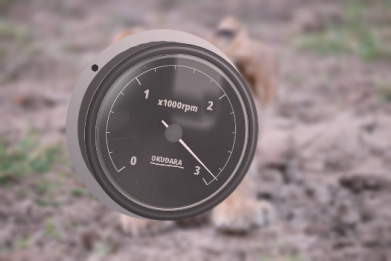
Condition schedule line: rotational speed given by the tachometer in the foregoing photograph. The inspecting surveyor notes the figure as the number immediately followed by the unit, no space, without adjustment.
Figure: 2900rpm
